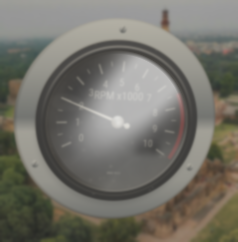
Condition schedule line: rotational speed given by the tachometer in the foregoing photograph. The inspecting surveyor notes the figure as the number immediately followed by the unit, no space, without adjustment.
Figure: 2000rpm
